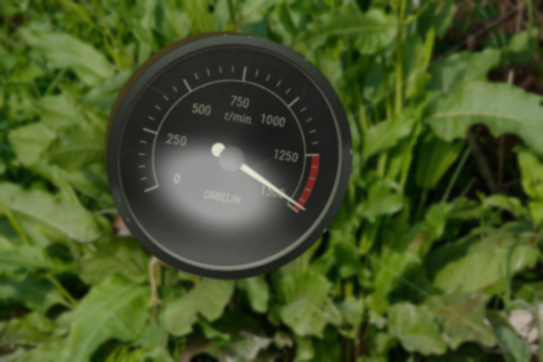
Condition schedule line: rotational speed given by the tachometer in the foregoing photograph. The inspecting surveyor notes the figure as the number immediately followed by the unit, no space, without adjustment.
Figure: 1475rpm
